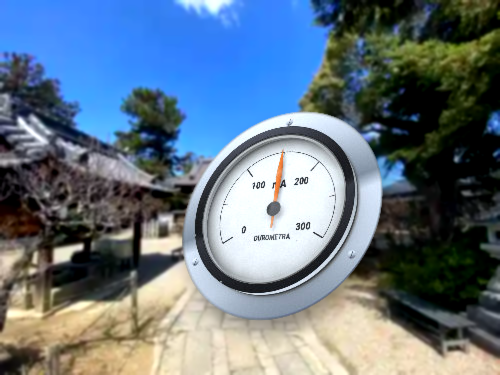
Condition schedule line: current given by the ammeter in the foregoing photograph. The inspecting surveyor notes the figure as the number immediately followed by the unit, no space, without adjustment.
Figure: 150mA
